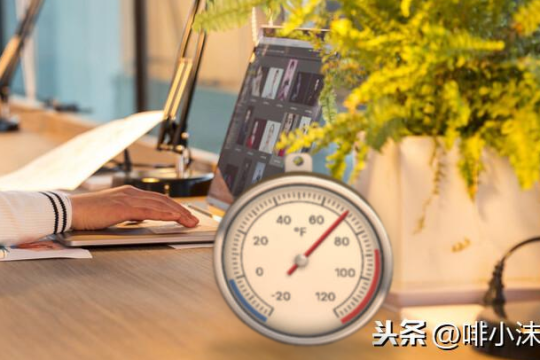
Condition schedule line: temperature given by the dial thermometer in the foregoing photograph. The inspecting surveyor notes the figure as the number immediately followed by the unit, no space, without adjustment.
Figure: 70°F
